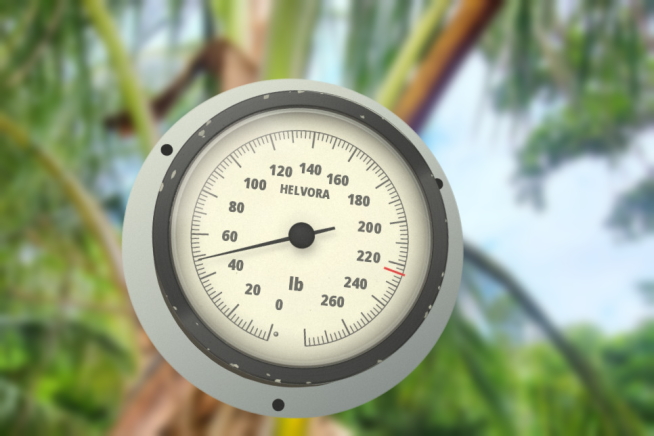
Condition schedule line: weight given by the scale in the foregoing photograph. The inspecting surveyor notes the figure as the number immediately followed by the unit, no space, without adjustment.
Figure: 48lb
